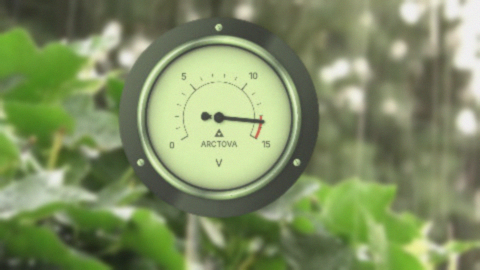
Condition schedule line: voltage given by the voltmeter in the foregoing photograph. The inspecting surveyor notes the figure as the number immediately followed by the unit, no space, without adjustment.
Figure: 13.5V
